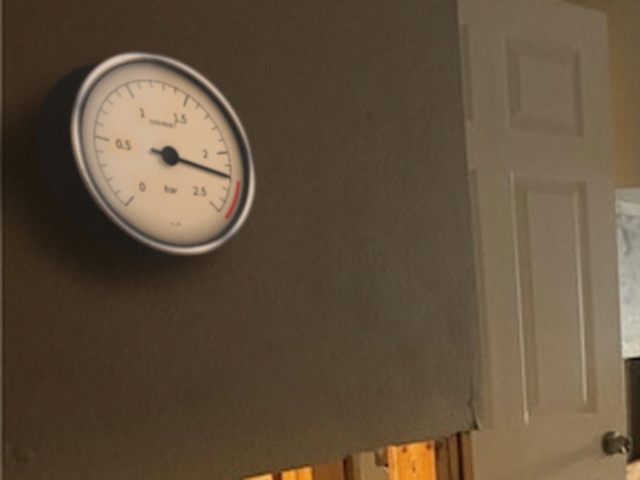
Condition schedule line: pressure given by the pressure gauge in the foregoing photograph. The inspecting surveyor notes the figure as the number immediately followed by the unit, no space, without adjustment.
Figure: 2.2bar
